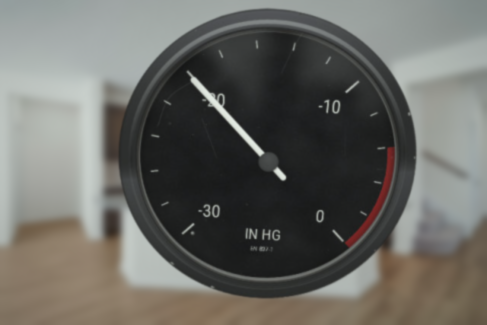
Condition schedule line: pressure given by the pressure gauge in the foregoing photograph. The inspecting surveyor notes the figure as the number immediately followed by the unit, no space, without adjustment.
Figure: -20inHg
